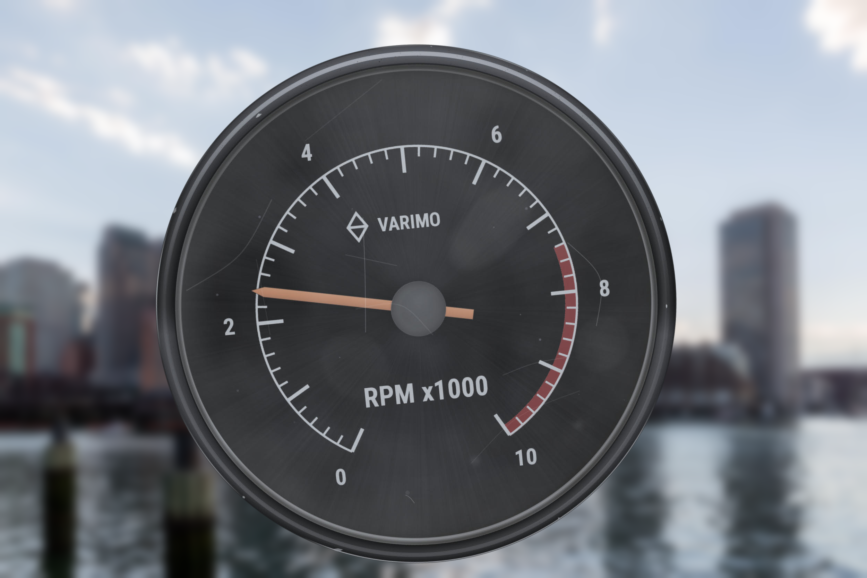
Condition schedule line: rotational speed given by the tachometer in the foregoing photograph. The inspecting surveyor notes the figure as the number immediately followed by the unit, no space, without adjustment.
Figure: 2400rpm
